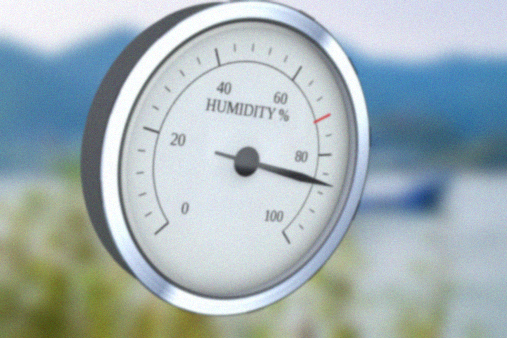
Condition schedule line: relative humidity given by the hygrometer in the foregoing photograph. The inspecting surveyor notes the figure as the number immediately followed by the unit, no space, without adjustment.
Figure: 86%
